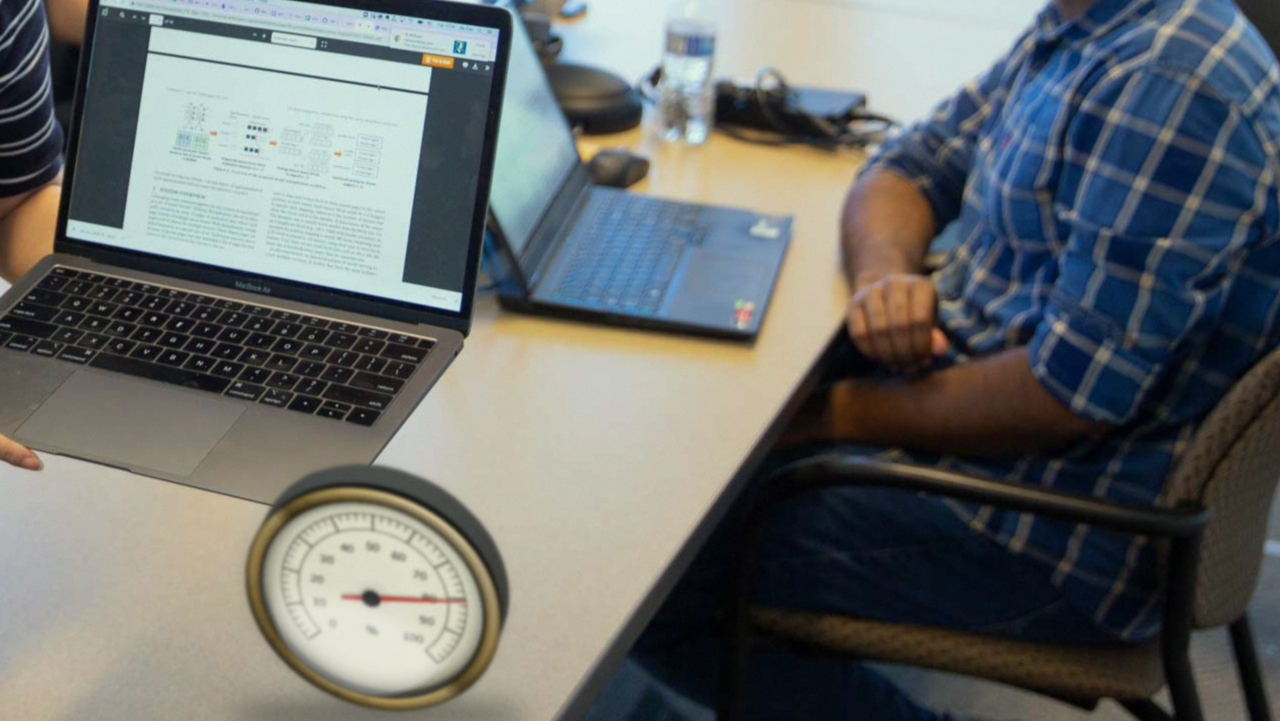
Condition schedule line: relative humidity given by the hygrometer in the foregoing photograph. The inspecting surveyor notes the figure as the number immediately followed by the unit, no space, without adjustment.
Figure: 80%
